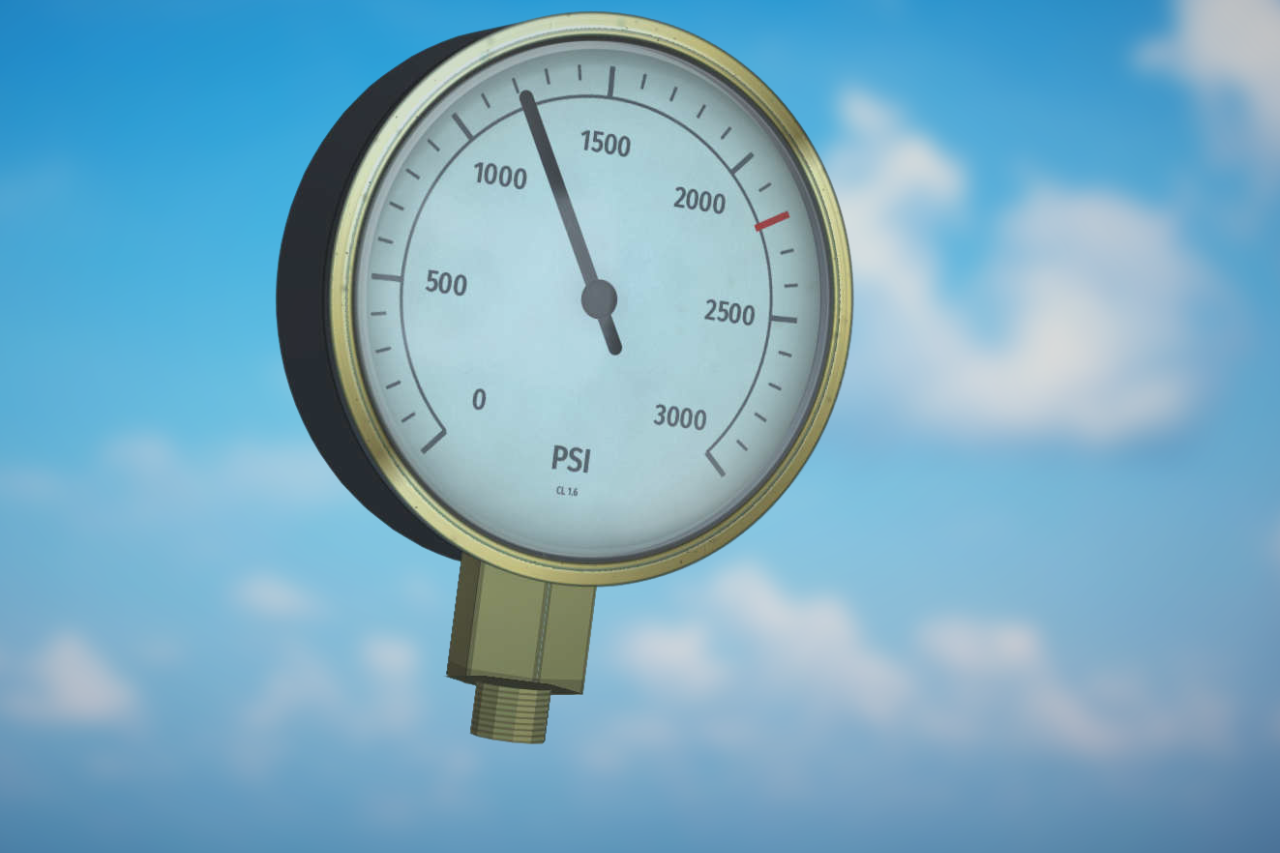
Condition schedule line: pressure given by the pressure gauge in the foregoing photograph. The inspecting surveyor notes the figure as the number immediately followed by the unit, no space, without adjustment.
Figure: 1200psi
